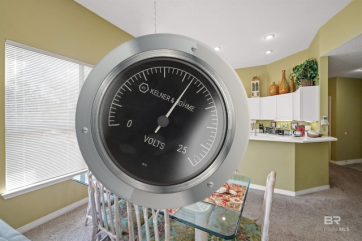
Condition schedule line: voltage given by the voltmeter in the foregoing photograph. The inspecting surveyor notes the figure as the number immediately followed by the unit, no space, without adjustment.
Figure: 13.5V
